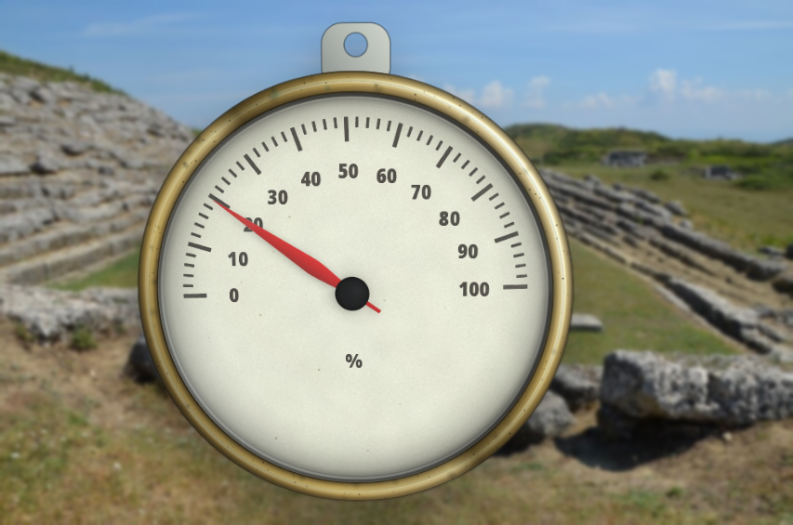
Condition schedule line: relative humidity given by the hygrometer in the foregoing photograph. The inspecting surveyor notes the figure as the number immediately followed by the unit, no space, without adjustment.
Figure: 20%
